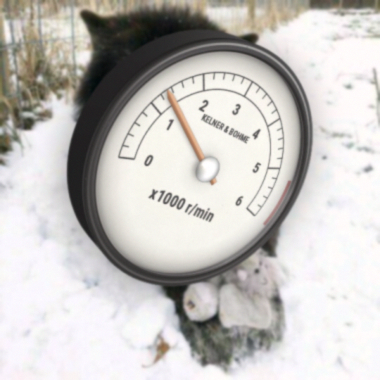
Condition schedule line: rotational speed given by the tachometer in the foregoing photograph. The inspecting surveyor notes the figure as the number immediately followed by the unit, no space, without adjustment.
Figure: 1300rpm
